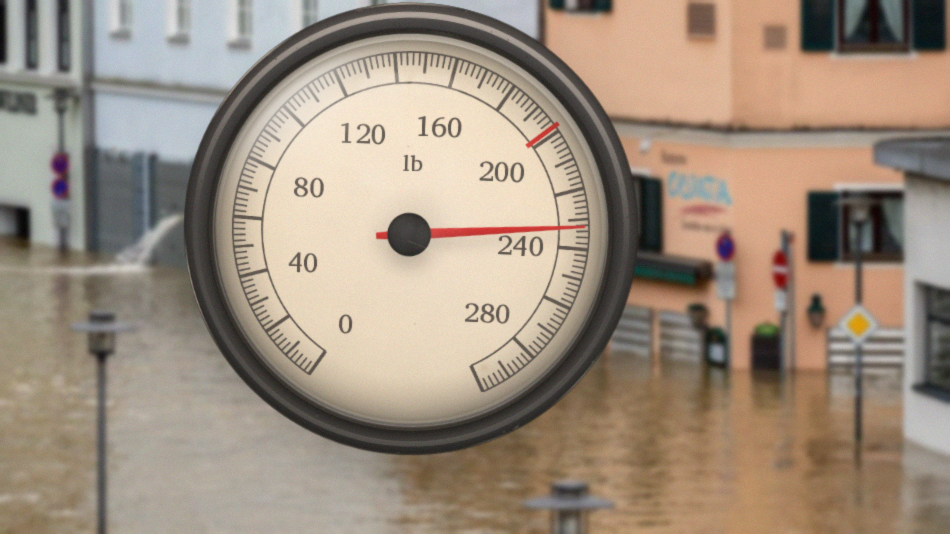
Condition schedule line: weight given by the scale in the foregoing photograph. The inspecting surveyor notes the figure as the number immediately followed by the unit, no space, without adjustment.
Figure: 232lb
